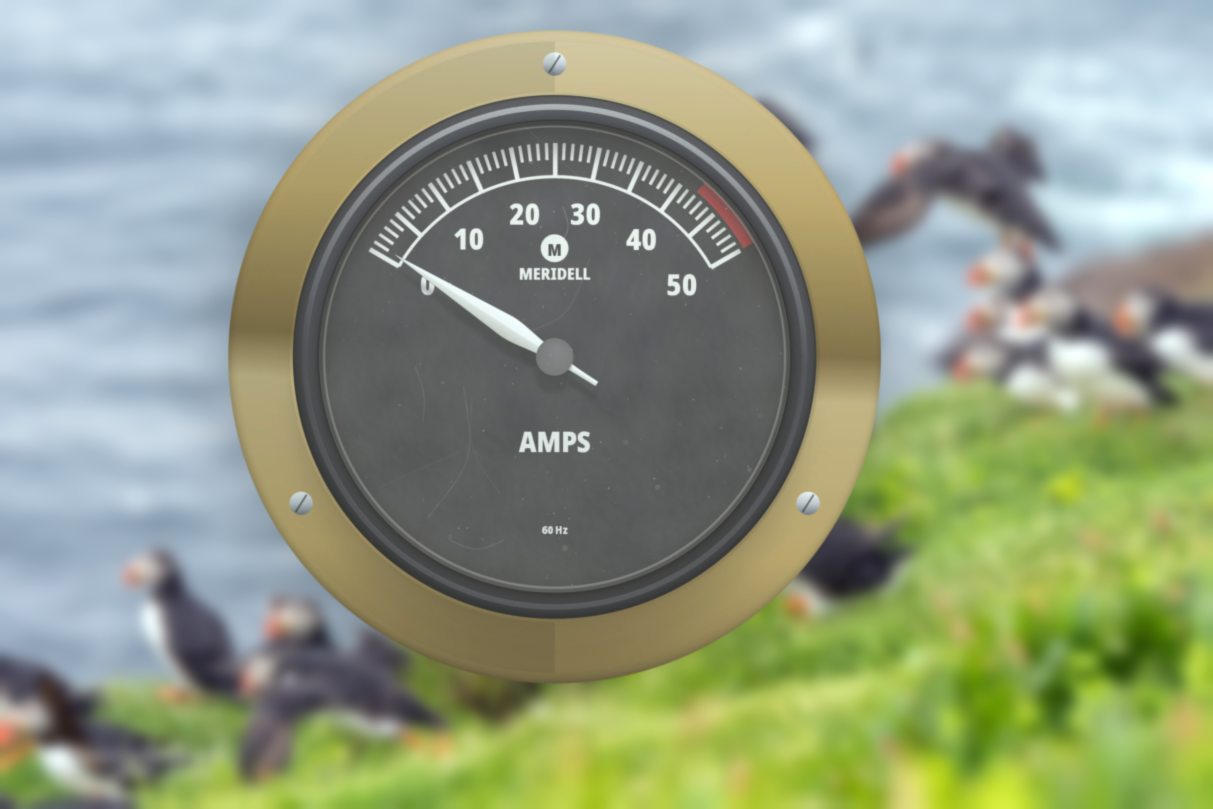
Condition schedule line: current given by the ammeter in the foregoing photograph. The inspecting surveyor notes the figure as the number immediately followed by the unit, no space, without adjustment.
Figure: 1A
